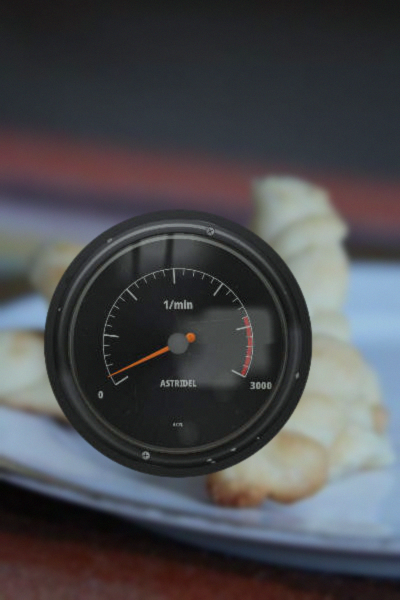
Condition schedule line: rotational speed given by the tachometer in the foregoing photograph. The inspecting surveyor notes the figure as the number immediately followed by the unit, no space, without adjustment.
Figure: 100rpm
